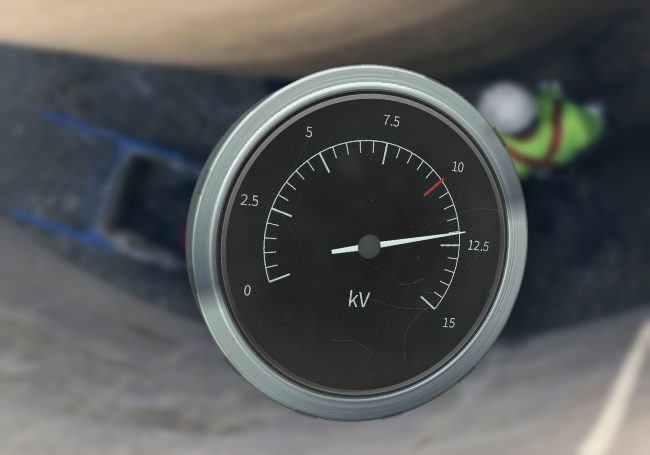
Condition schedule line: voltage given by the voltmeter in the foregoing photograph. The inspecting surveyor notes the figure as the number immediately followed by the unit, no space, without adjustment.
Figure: 12kV
